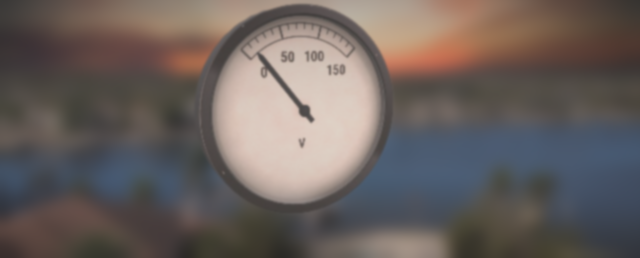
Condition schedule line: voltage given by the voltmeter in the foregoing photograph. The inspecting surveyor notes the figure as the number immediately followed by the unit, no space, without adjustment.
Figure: 10V
